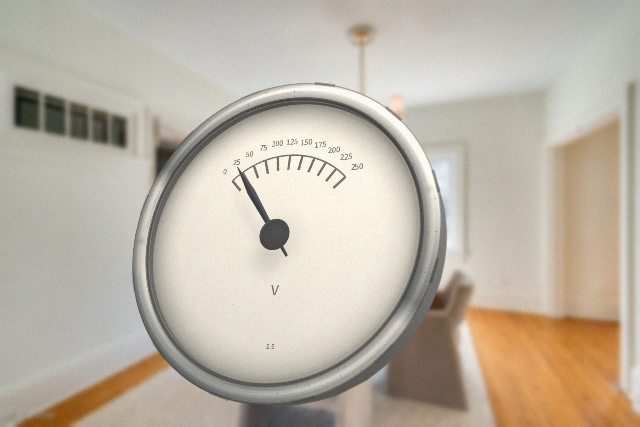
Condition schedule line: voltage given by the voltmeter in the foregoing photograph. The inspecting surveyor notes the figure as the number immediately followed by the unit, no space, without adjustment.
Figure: 25V
